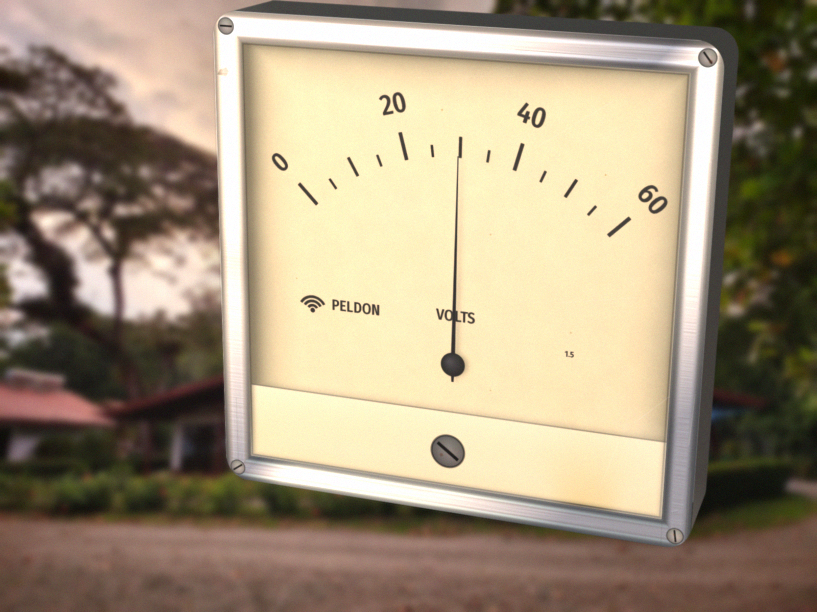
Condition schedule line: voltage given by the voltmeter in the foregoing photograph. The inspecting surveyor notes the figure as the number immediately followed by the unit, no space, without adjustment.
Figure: 30V
